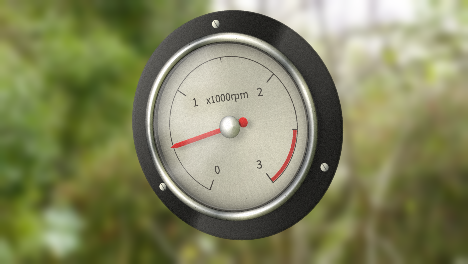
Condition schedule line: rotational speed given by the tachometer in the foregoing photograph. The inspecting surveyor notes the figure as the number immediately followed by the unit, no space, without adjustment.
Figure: 500rpm
